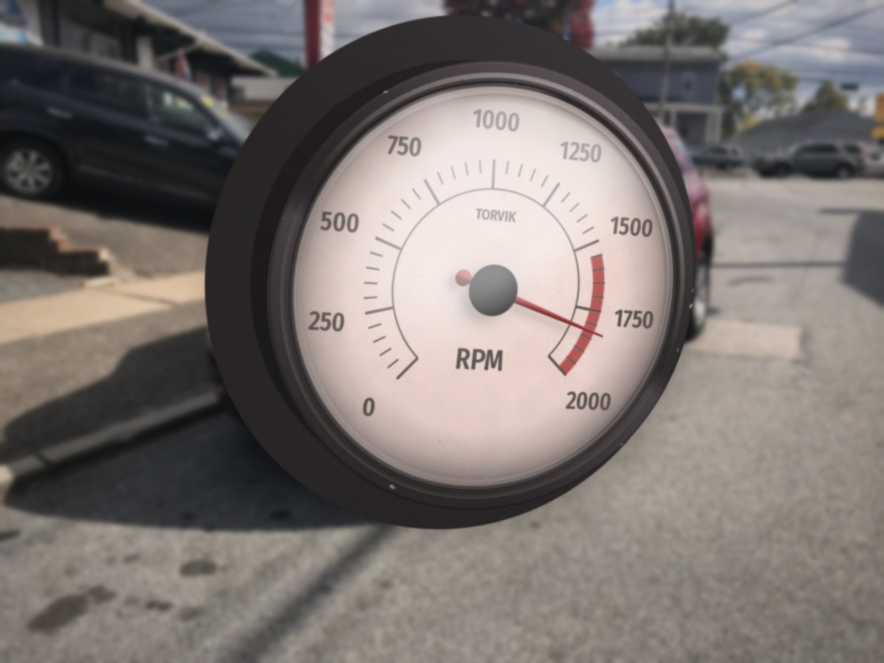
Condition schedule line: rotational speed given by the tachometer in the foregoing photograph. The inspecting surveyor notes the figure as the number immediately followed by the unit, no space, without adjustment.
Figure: 1825rpm
